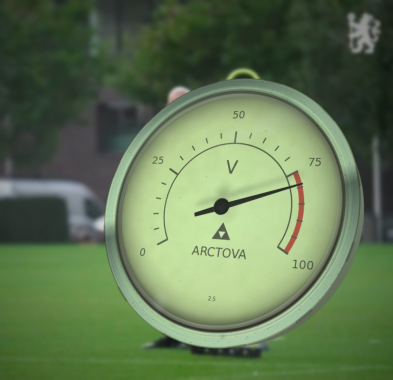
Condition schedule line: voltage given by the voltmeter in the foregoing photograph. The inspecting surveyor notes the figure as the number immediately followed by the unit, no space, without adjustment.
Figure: 80V
